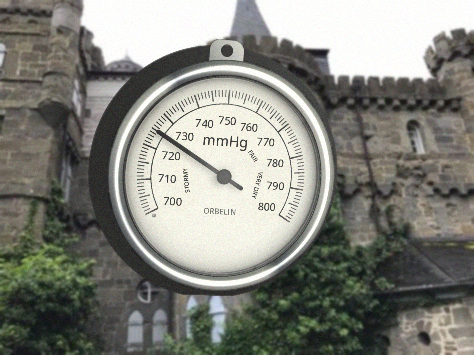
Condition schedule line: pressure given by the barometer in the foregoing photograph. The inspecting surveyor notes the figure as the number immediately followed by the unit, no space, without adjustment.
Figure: 725mmHg
